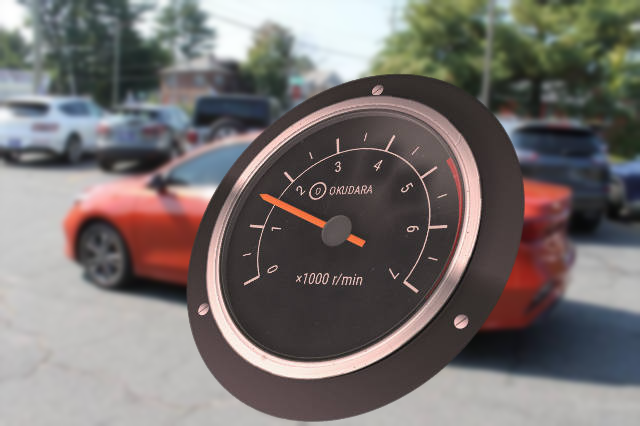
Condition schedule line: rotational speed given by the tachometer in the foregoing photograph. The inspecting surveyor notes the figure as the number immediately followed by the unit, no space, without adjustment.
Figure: 1500rpm
